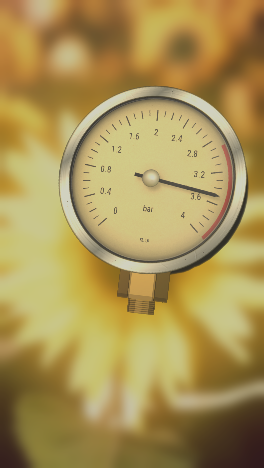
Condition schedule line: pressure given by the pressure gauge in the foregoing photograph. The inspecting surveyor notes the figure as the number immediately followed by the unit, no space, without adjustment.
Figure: 3.5bar
